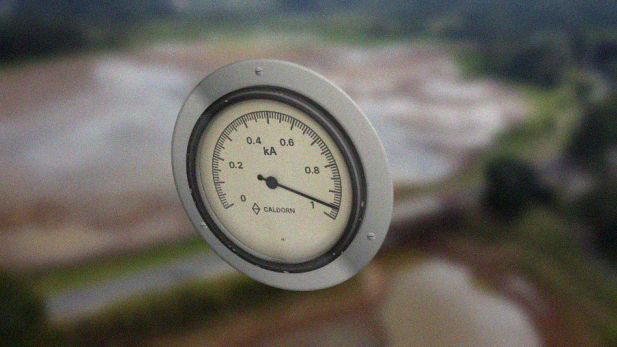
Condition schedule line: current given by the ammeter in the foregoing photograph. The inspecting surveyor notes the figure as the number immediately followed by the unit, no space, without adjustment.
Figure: 0.95kA
